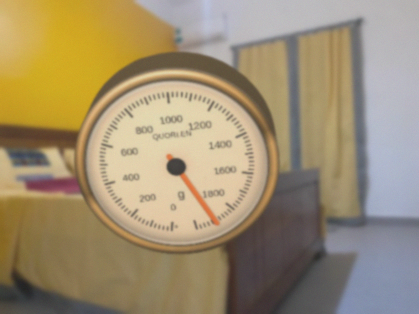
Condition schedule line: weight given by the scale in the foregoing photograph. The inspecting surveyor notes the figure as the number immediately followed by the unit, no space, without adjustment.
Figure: 1900g
